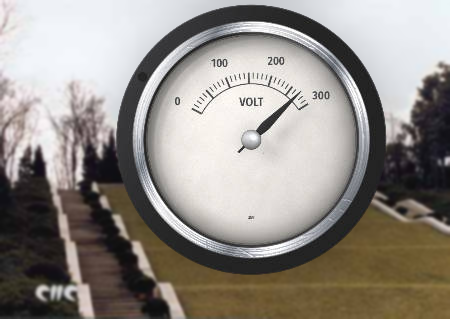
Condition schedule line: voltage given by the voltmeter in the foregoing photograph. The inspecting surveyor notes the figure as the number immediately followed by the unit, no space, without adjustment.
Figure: 270V
